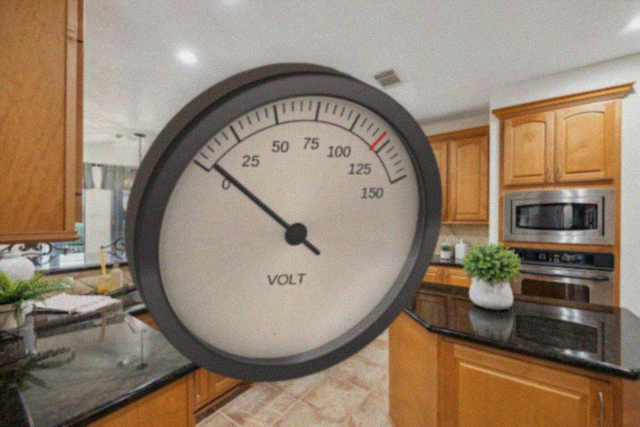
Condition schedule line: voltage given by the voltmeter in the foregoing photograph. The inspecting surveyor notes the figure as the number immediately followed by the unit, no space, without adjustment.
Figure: 5V
